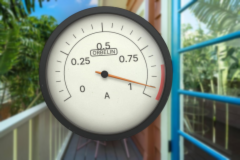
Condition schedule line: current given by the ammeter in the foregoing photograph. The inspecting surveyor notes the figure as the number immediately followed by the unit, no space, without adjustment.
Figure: 0.95A
